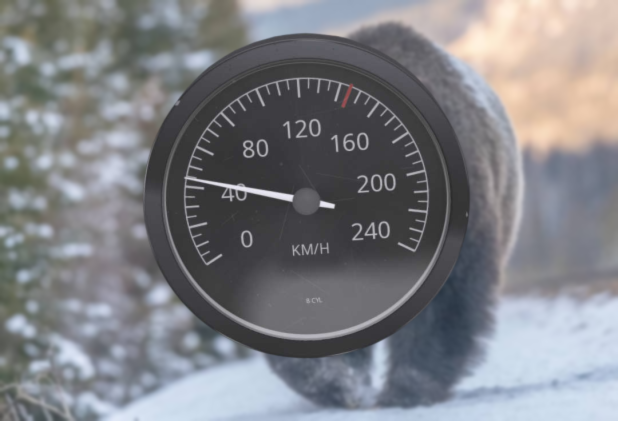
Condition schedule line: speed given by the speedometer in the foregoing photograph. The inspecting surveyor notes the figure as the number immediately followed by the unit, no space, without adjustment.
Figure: 45km/h
